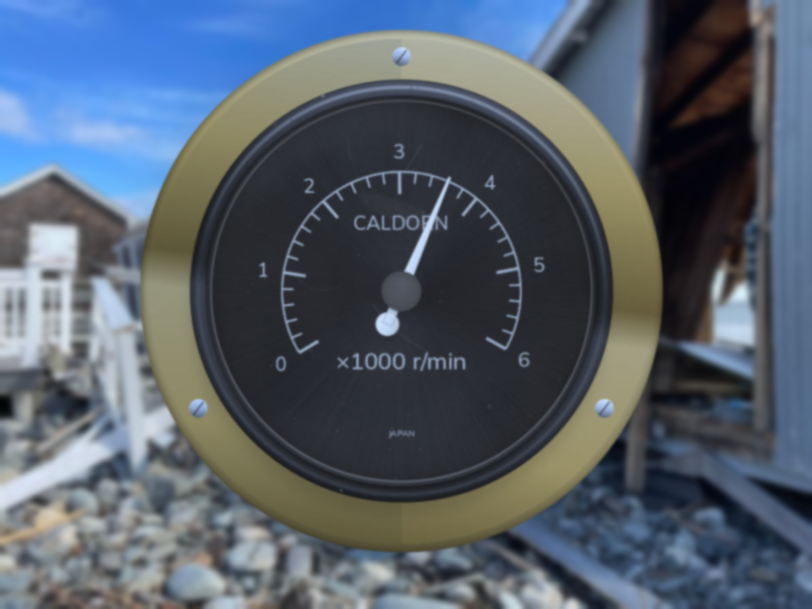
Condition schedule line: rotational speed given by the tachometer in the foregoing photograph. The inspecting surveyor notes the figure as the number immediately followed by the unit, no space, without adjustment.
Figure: 3600rpm
